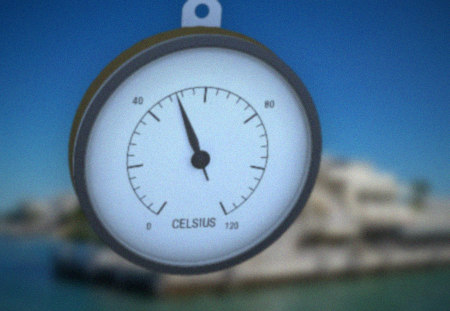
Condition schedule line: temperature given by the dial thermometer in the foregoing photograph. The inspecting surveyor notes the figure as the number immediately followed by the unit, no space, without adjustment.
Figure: 50°C
